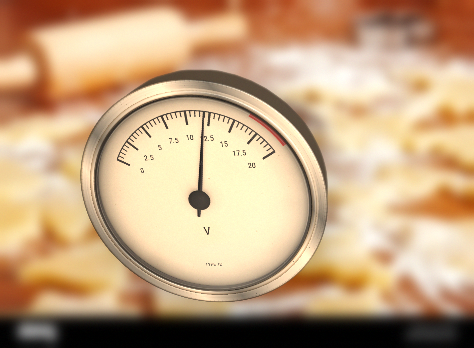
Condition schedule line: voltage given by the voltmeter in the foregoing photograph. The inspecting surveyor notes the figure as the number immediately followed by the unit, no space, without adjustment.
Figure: 12V
